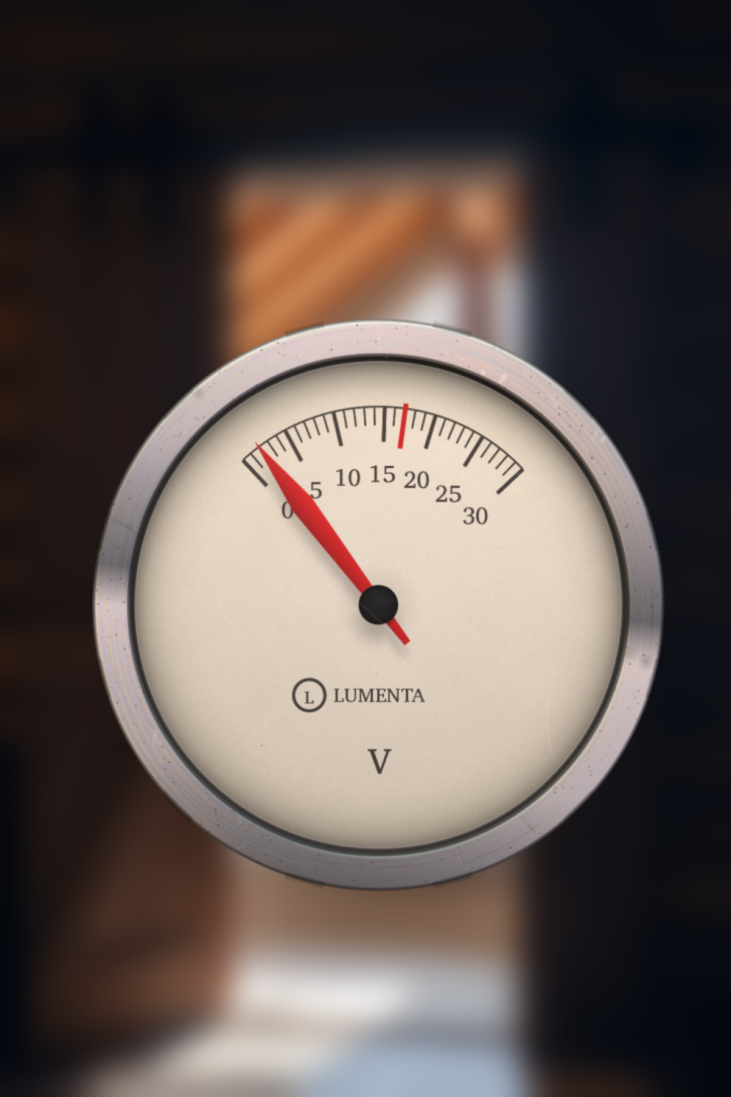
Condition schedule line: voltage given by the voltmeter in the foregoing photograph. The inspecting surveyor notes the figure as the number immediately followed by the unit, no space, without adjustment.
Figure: 2V
